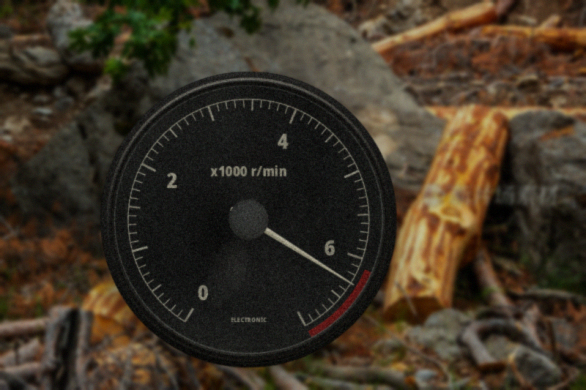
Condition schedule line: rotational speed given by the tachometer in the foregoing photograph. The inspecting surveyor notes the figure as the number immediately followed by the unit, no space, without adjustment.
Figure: 6300rpm
